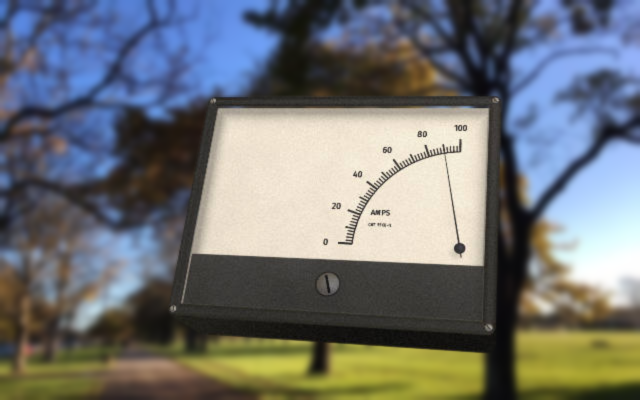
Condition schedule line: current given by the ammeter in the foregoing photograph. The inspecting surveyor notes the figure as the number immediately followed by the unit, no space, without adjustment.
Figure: 90A
